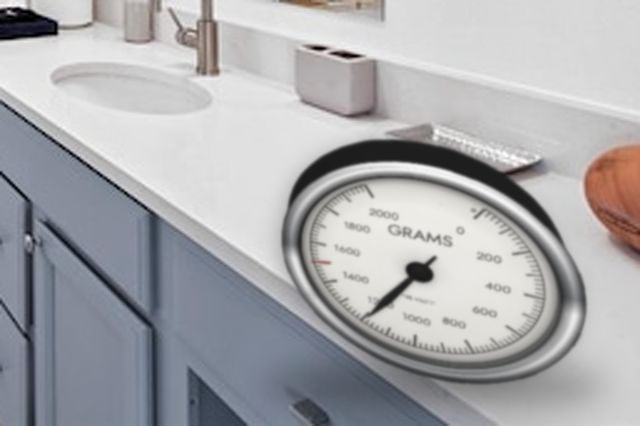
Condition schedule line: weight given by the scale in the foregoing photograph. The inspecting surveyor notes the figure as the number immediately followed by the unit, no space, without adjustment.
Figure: 1200g
